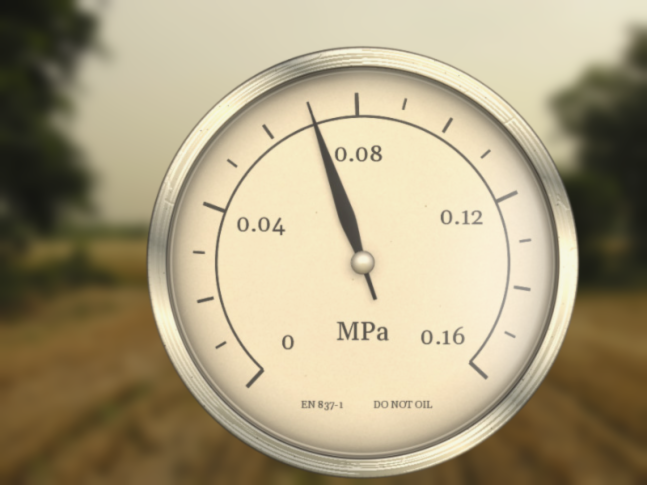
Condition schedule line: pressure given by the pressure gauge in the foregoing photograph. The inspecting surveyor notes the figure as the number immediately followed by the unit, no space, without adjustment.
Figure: 0.07MPa
